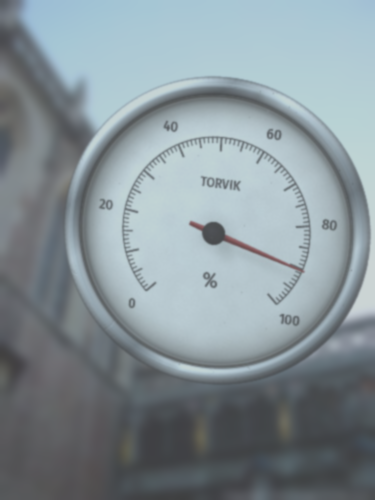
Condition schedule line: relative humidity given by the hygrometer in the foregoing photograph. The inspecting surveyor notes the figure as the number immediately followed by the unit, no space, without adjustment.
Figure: 90%
